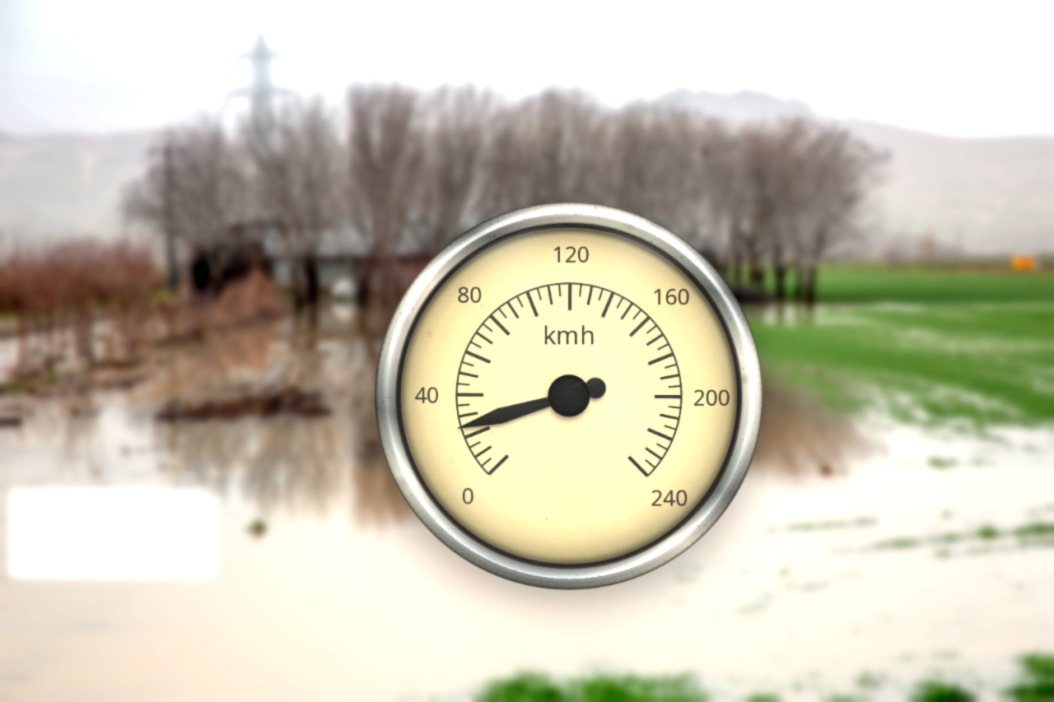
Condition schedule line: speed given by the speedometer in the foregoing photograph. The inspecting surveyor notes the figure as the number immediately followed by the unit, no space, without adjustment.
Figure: 25km/h
